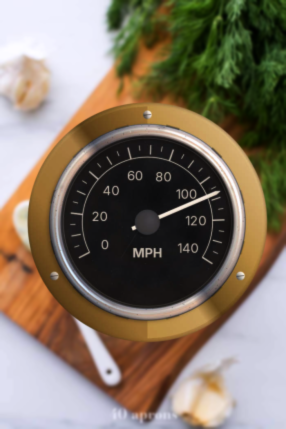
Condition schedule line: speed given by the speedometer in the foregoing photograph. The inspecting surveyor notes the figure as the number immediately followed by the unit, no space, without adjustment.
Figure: 107.5mph
